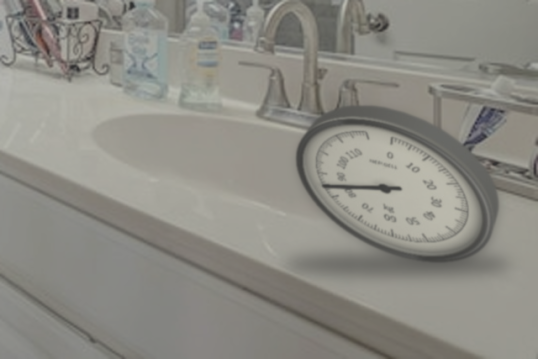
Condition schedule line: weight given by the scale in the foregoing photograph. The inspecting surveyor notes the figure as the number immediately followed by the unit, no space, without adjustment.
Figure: 85kg
